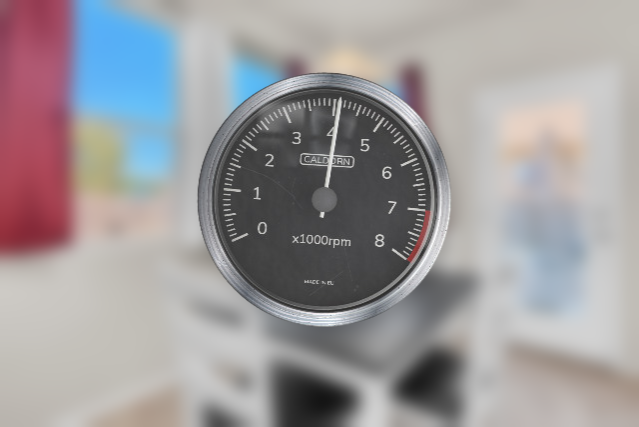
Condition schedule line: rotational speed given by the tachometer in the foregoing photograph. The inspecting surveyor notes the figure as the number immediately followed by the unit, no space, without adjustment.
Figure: 4100rpm
